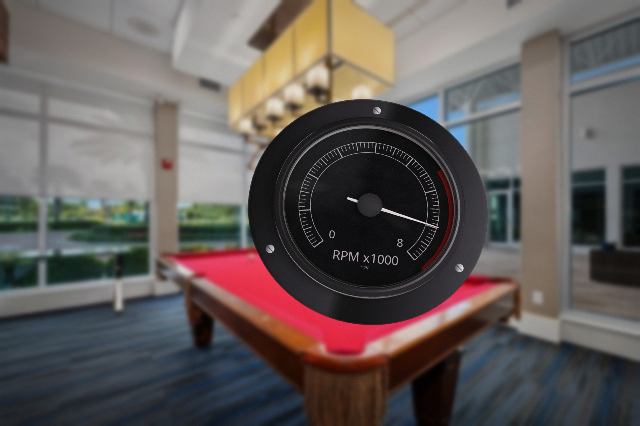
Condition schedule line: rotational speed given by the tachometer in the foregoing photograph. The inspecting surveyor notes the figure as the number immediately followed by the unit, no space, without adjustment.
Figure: 7000rpm
